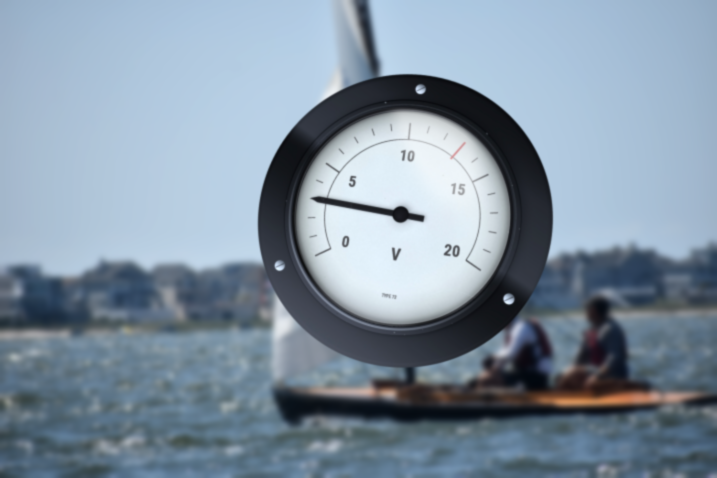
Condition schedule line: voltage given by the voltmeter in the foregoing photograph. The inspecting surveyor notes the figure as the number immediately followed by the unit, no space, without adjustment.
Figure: 3V
